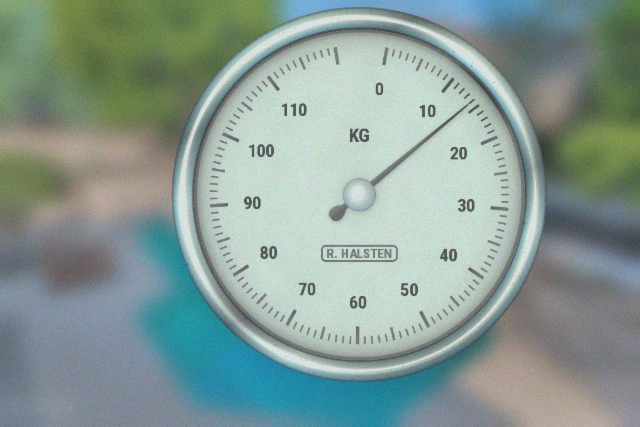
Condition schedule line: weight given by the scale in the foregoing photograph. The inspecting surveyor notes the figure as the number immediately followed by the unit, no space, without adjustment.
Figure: 14kg
